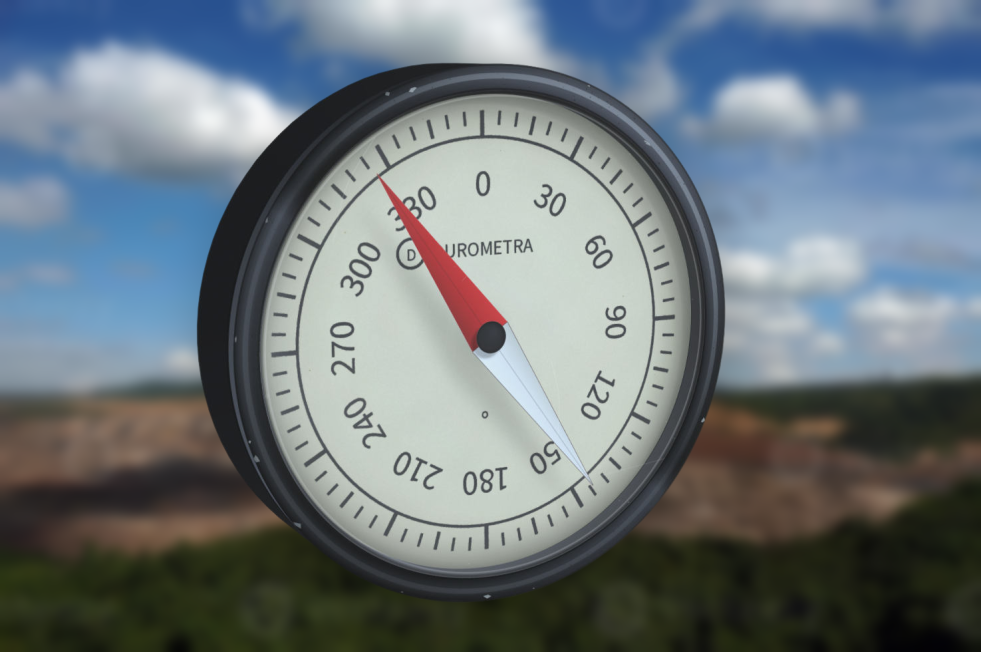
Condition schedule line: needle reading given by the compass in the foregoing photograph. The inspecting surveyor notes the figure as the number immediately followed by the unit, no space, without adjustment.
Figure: 325°
